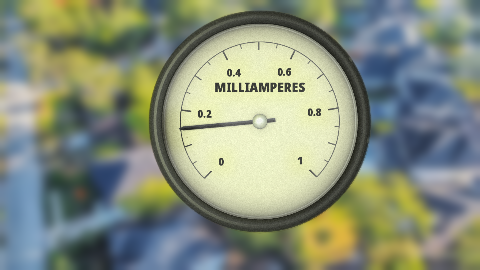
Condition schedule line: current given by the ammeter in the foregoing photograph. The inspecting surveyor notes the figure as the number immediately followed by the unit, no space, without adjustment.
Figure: 0.15mA
